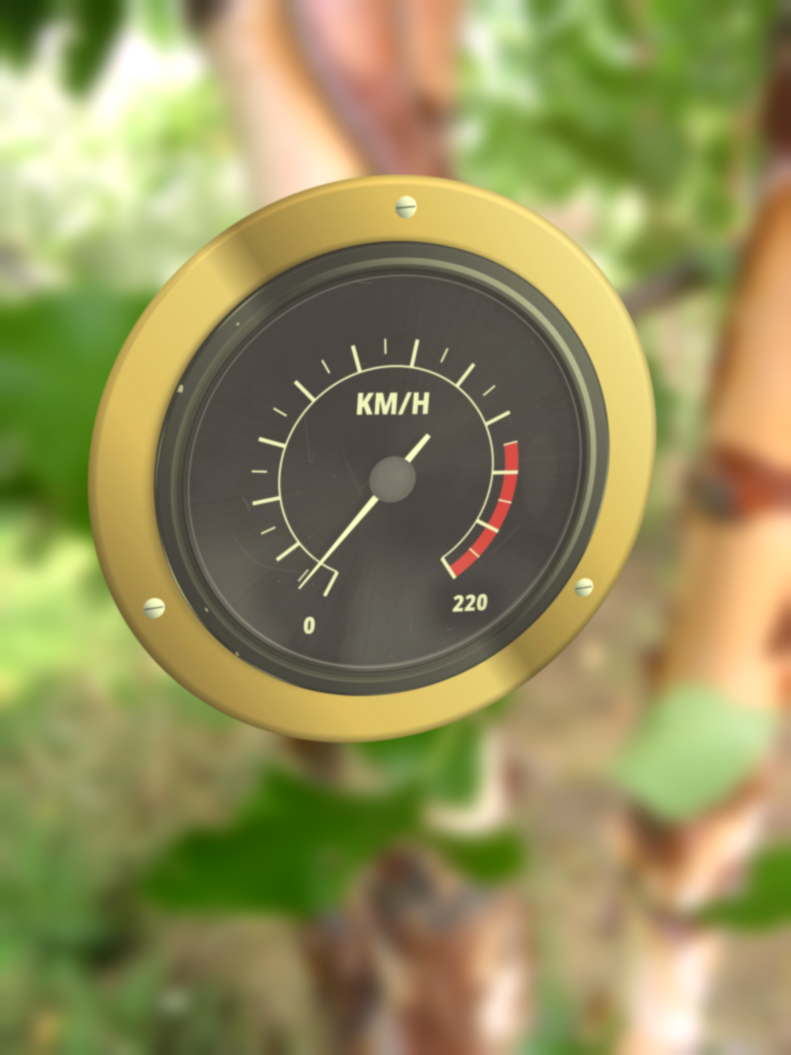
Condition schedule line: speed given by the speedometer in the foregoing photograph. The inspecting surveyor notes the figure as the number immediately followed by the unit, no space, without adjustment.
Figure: 10km/h
